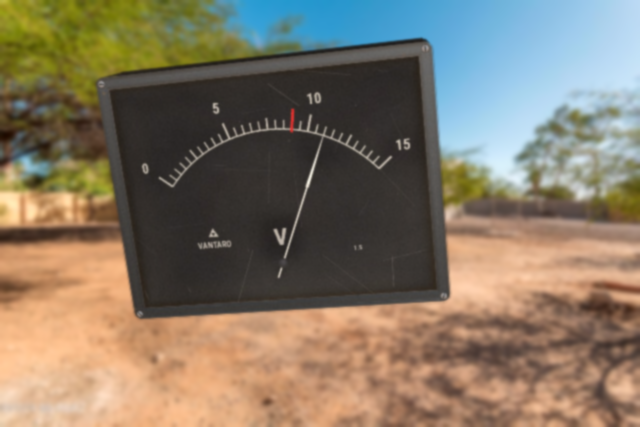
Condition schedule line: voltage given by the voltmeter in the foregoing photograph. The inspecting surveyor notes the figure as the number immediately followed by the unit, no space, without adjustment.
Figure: 11V
